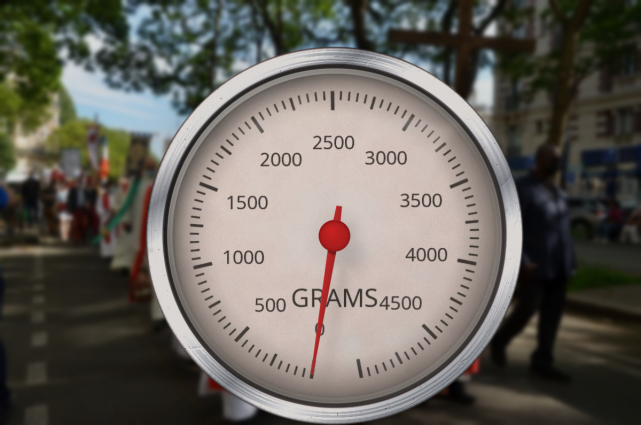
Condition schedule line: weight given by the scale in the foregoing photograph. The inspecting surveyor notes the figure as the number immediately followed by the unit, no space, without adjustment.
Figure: 0g
